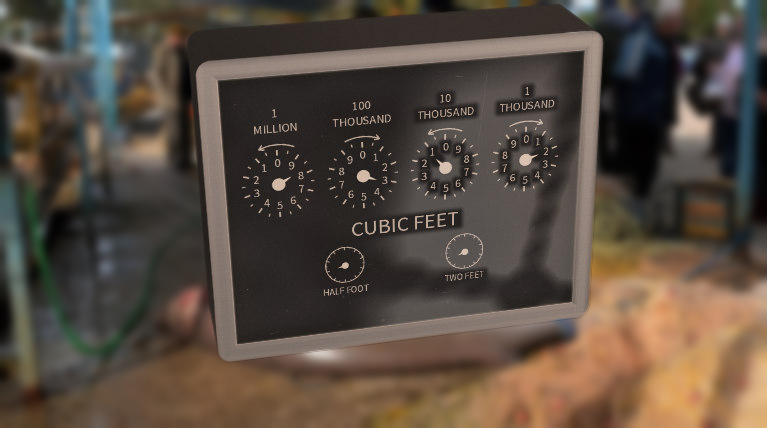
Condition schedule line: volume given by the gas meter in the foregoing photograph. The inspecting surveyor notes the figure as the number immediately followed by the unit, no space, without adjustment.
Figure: 831200ft³
